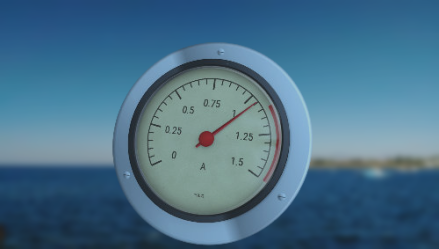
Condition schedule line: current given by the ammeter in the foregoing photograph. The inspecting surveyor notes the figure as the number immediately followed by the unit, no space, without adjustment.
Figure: 1.05A
